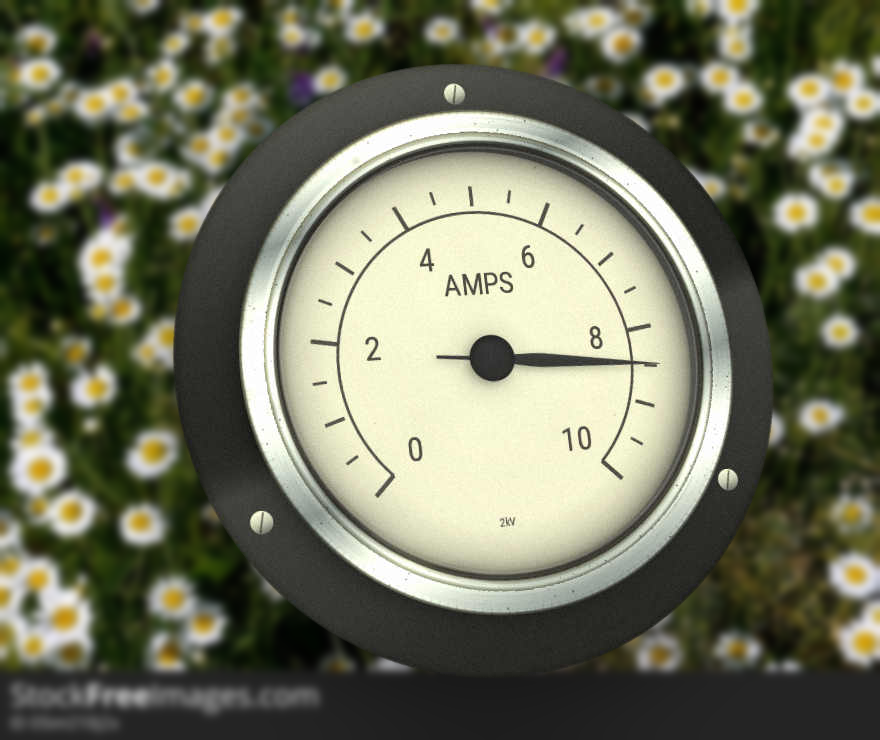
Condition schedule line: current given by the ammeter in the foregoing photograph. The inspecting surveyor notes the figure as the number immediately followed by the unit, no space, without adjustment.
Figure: 8.5A
